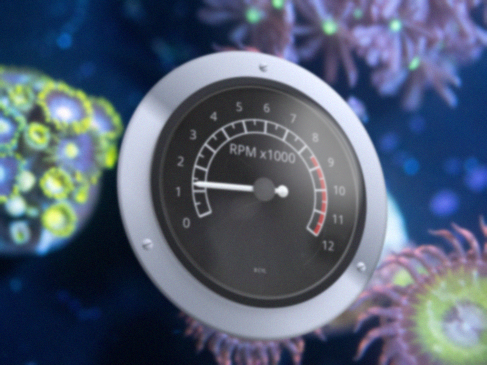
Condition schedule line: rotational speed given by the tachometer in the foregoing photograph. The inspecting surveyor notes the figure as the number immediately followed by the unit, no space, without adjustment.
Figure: 1250rpm
